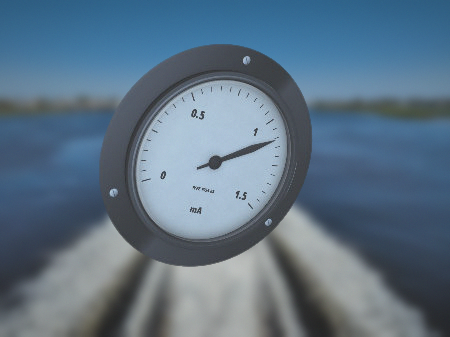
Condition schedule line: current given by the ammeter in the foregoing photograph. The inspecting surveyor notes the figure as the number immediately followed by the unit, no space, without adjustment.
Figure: 1.1mA
